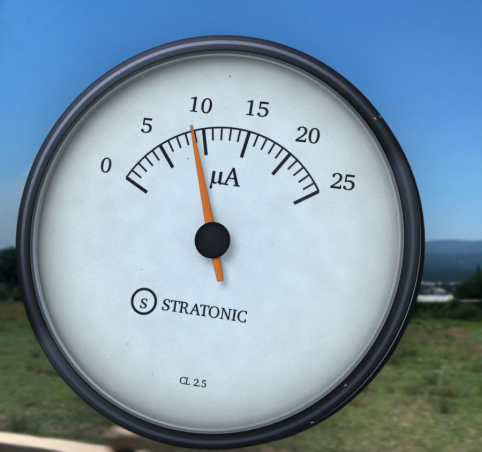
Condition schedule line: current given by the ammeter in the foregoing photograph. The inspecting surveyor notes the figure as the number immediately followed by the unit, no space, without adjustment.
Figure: 9µA
